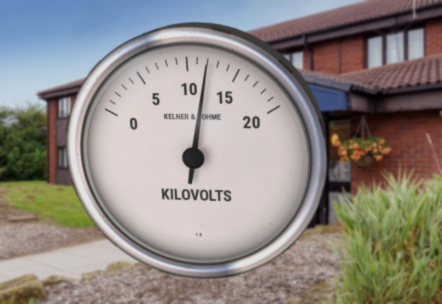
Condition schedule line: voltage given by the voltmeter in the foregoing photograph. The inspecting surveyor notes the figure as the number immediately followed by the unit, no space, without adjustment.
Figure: 12kV
